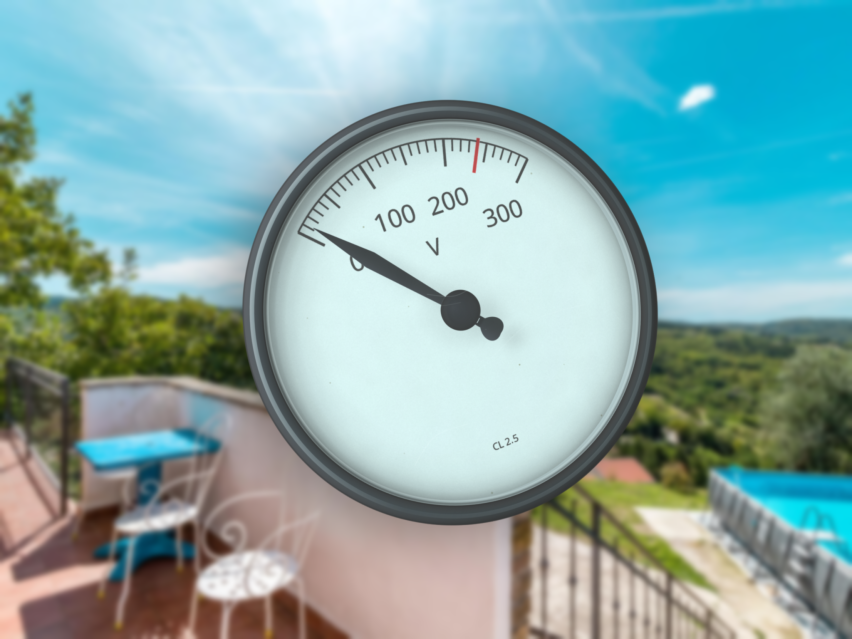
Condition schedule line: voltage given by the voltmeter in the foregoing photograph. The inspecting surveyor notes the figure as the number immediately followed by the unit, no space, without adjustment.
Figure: 10V
